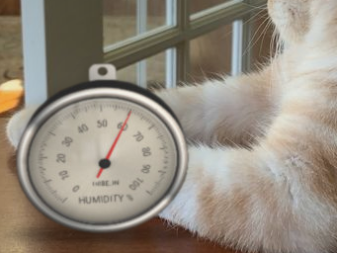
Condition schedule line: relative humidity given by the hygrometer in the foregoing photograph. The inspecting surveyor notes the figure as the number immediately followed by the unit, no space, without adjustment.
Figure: 60%
